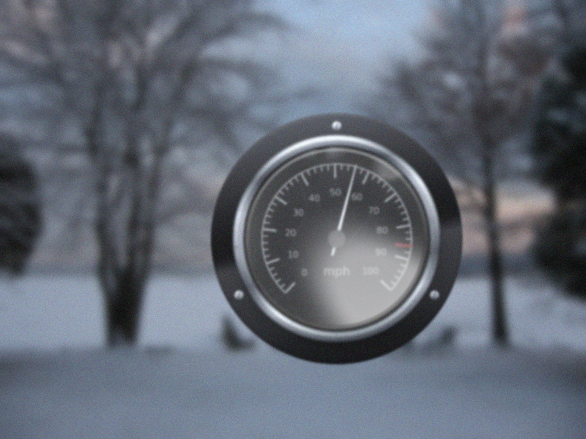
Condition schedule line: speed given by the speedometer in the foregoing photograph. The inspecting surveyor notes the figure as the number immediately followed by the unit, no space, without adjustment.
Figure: 56mph
